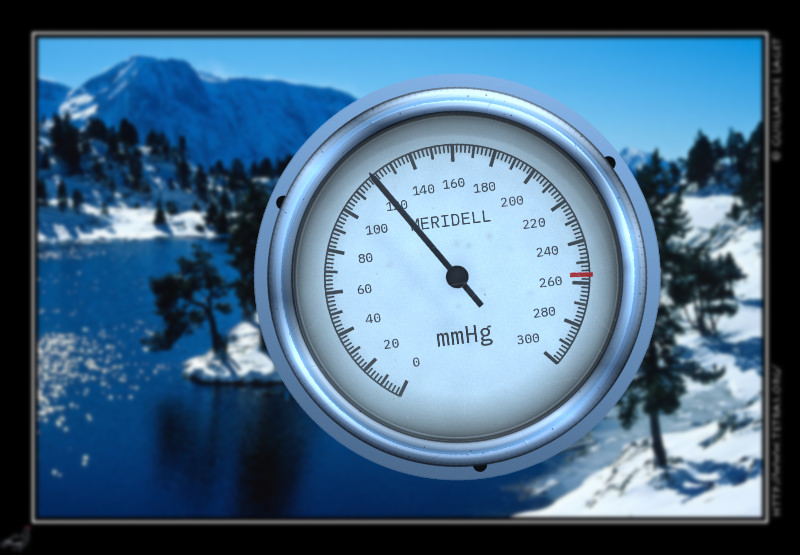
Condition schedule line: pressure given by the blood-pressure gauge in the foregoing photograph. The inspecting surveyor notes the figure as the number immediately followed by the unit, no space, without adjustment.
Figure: 120mmHg
